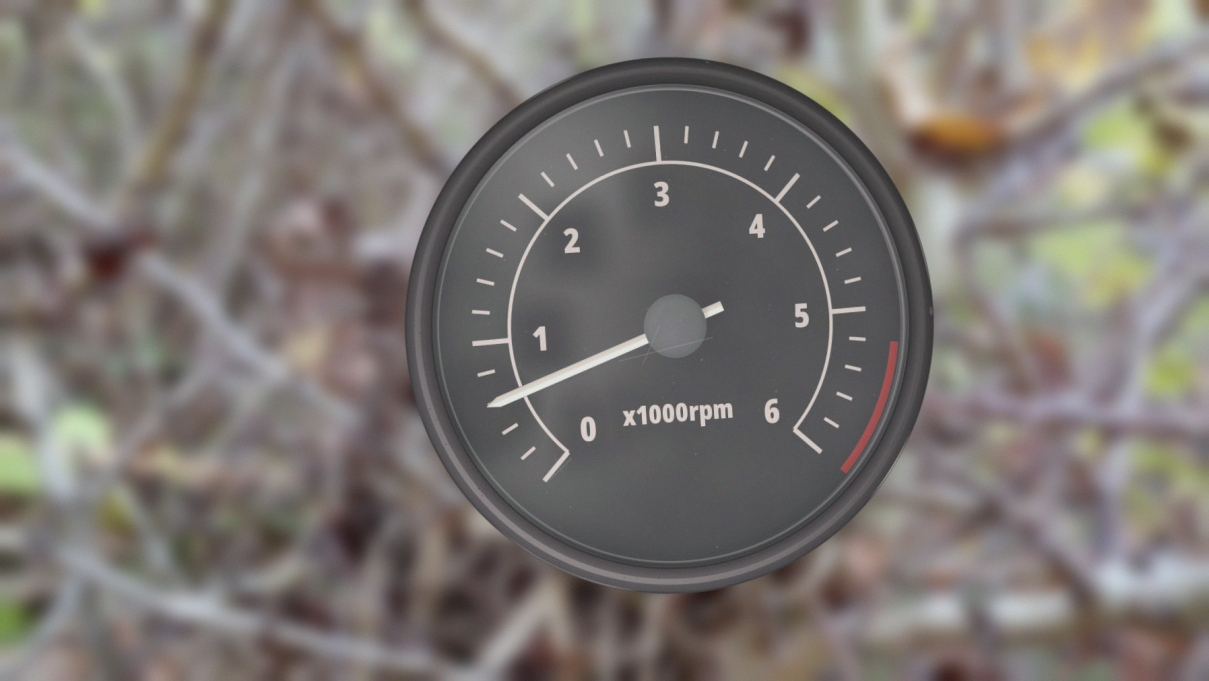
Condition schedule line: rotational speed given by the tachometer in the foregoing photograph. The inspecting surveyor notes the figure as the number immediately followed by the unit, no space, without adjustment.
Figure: 600rpm
